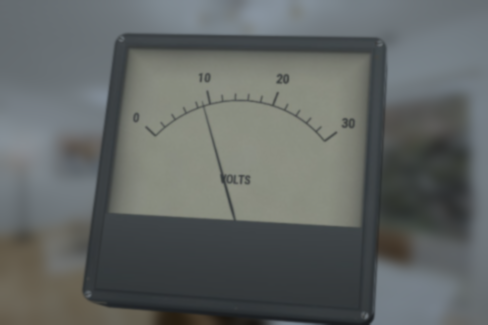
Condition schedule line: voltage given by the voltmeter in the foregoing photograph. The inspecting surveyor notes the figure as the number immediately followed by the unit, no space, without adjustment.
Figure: 9V
